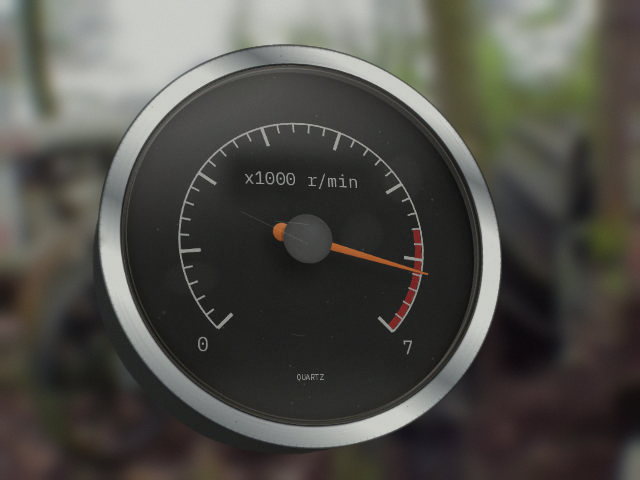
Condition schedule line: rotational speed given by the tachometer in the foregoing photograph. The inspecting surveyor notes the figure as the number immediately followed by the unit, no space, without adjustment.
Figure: 6200rpm
